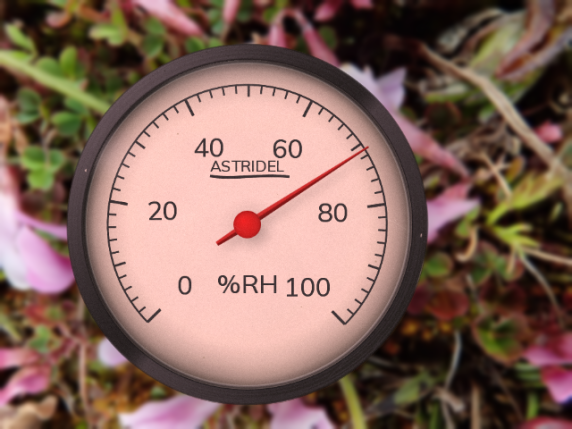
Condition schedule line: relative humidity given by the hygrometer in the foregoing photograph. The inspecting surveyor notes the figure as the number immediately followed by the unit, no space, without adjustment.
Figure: 71%
